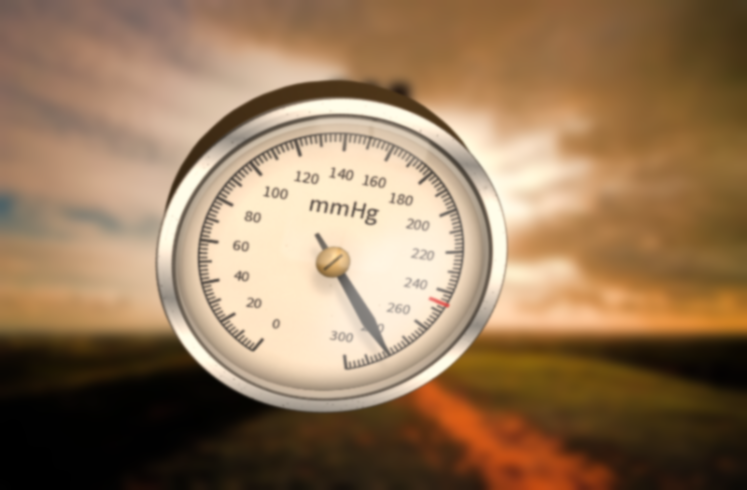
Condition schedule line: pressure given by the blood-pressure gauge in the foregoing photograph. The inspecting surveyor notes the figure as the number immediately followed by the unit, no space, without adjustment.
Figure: 280mmHg
